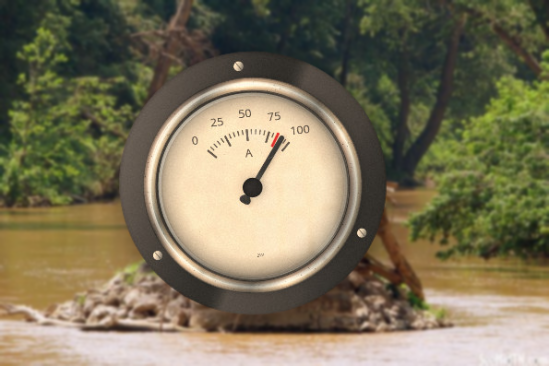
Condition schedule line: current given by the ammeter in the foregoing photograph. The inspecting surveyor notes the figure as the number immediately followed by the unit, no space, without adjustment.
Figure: 90A
